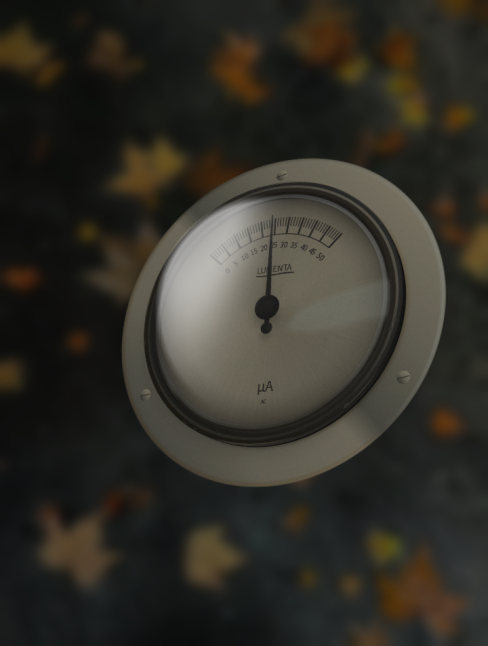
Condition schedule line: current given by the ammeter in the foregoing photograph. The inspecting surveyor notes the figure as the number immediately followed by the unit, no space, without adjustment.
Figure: 25µA
